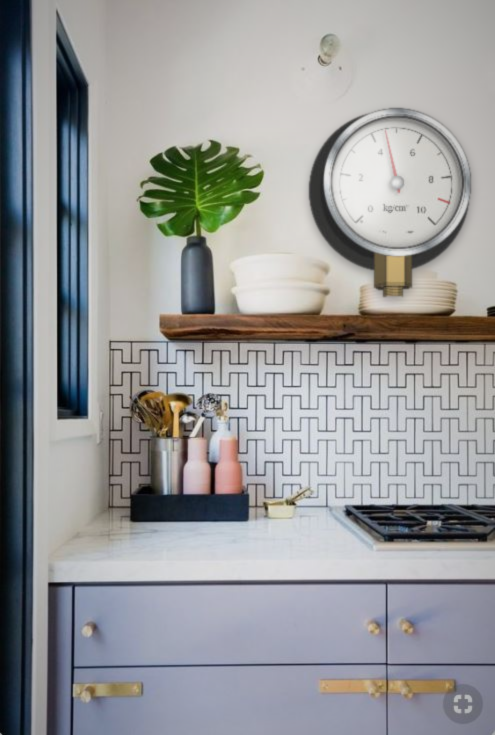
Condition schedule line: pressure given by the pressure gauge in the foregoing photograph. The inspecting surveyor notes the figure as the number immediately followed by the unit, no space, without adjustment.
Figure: 4.5kg/cm²
